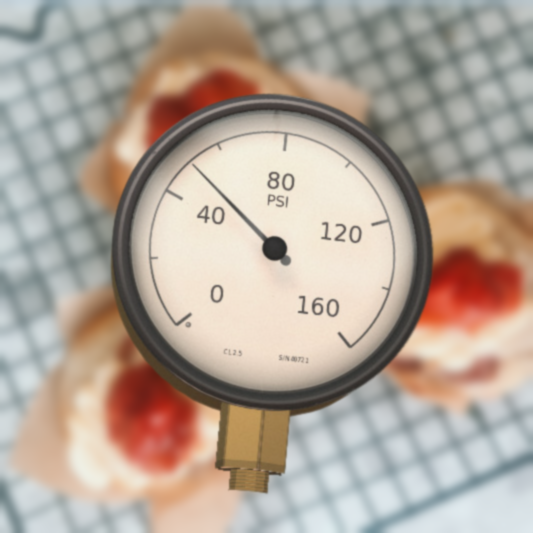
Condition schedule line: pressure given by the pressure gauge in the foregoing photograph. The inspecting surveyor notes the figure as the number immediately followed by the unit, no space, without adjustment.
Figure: 50psi
